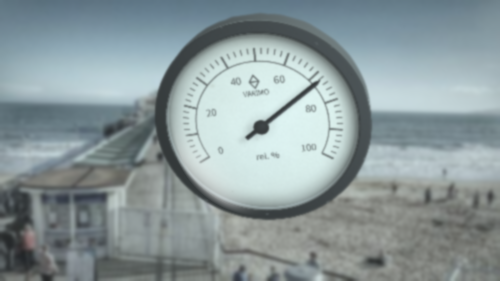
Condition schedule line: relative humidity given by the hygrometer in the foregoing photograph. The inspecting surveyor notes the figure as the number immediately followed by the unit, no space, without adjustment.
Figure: 72%
